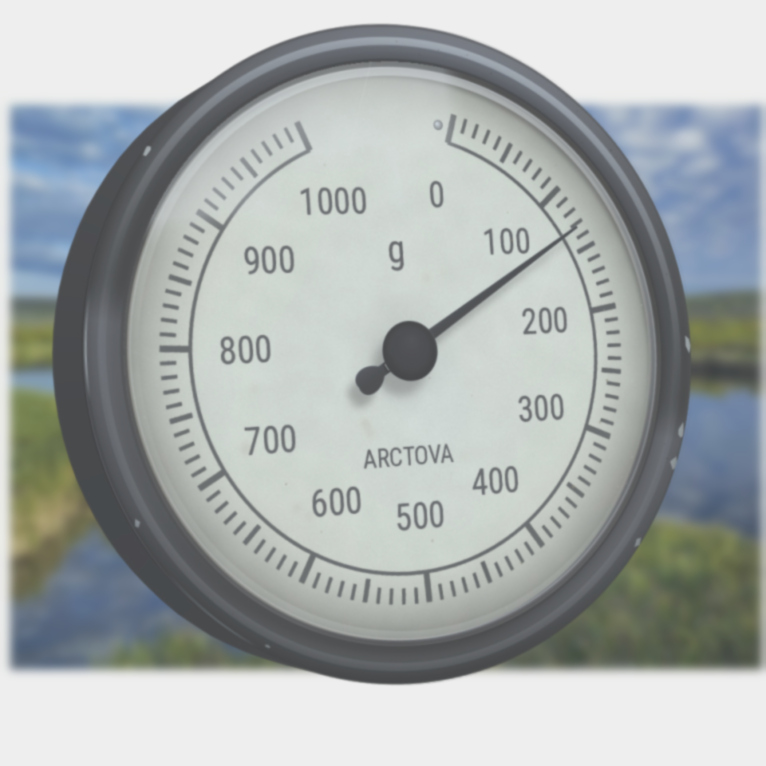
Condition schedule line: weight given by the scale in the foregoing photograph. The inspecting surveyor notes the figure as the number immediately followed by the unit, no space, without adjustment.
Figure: 130g
